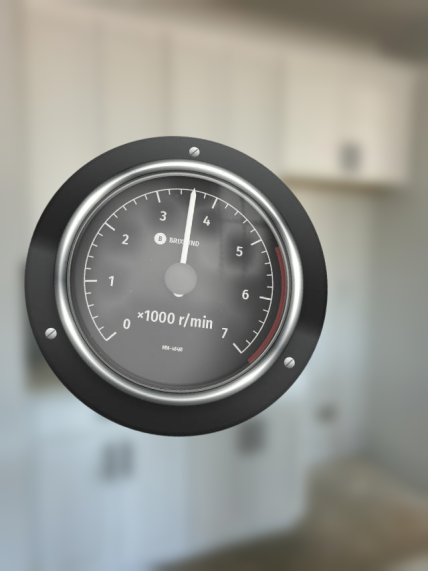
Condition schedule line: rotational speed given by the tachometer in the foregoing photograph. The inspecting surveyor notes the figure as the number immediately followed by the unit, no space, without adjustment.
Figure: 3600rpm
